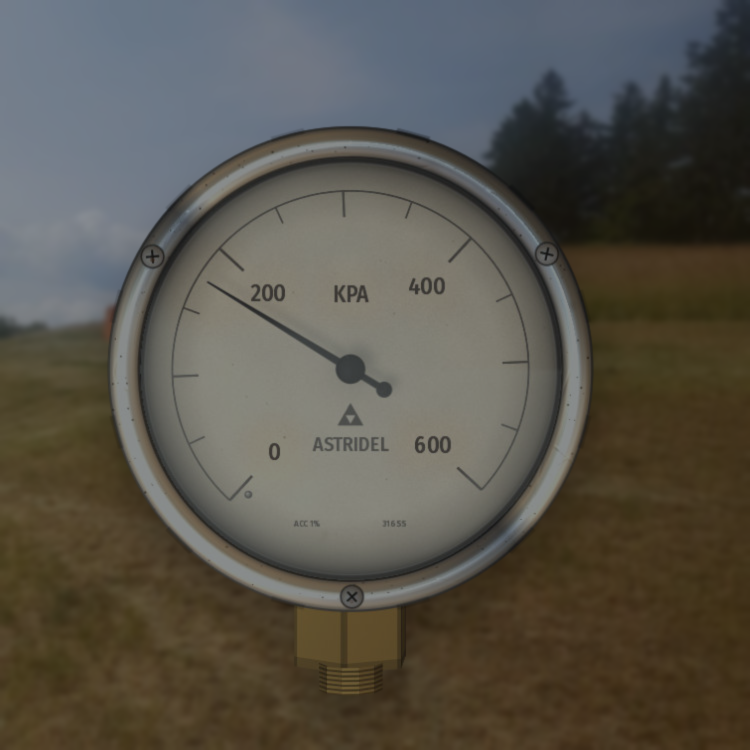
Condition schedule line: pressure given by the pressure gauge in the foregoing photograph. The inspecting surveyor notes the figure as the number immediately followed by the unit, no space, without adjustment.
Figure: 175kPa
